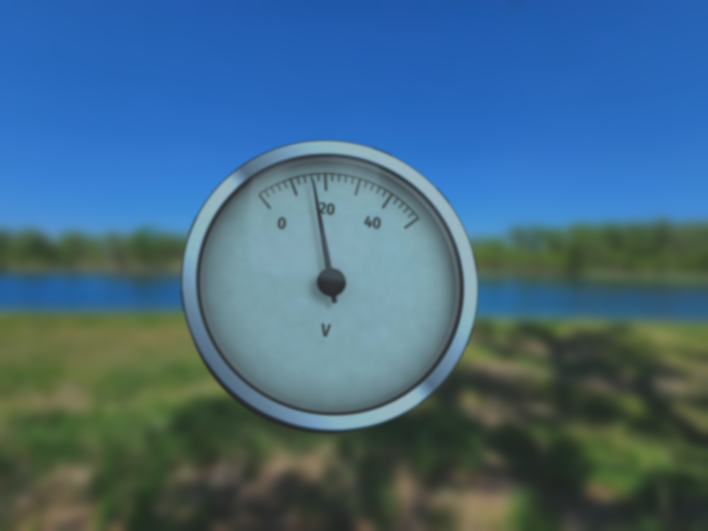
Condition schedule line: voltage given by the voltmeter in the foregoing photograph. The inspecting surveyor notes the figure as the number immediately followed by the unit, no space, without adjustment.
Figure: 16V
